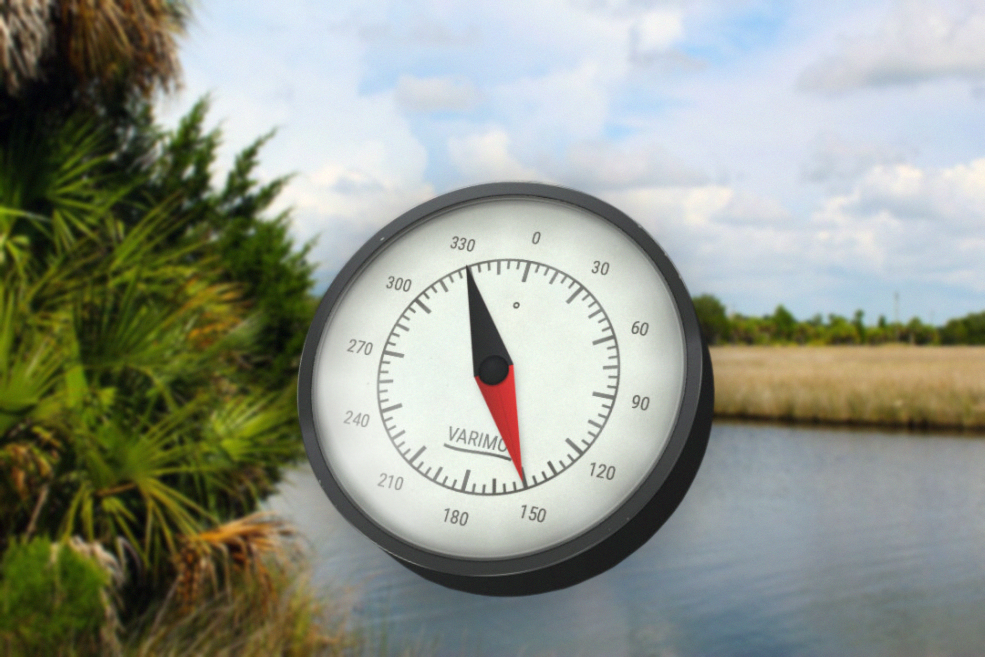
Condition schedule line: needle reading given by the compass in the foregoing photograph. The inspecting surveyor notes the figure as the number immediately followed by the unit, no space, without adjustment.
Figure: 150°
